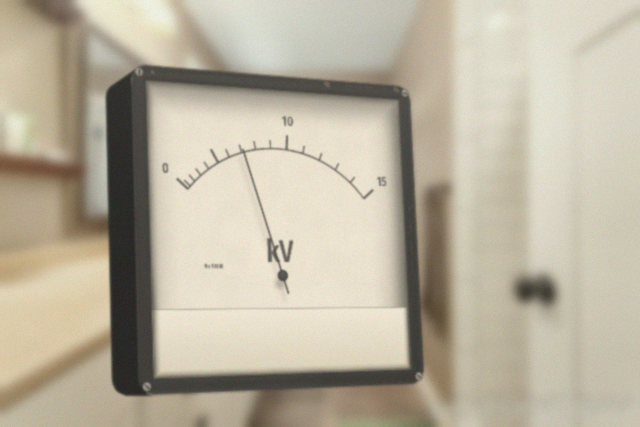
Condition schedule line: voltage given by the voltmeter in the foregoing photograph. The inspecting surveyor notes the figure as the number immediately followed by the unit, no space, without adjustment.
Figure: 7kV
